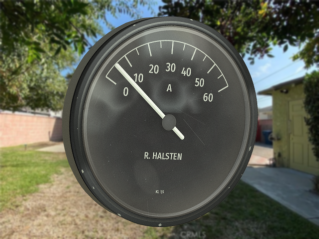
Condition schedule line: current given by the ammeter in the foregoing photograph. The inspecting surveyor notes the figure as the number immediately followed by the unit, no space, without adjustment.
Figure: 5A
